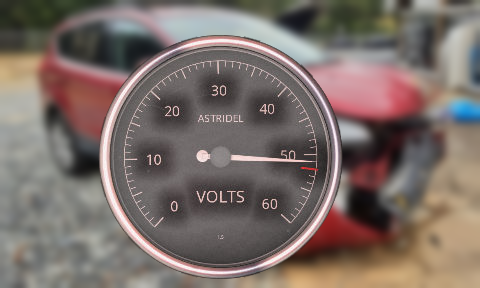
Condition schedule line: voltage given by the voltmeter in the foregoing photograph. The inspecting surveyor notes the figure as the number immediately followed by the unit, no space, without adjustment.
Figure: 51V
